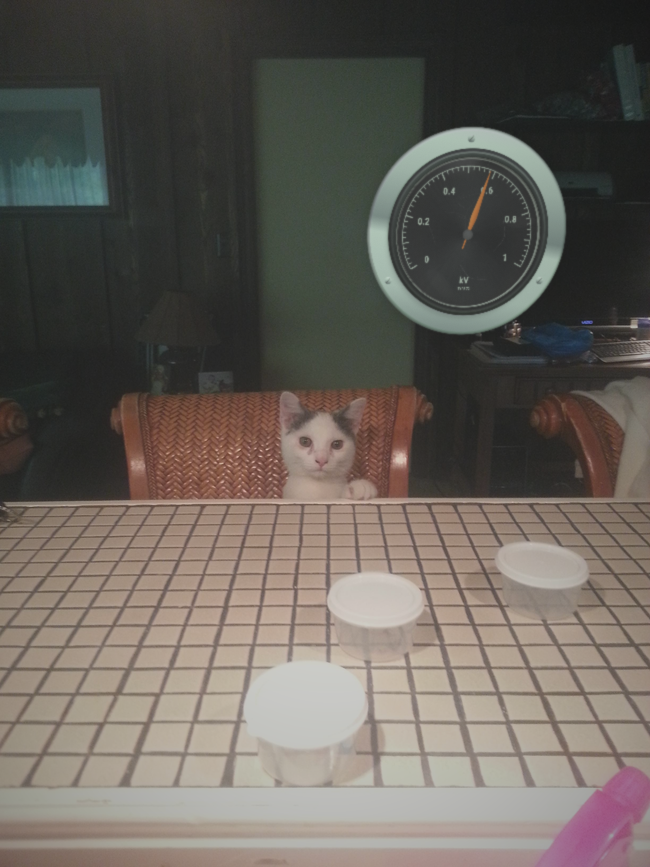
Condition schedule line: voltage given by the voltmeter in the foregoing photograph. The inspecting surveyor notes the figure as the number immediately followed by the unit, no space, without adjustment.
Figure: 0.58kV
